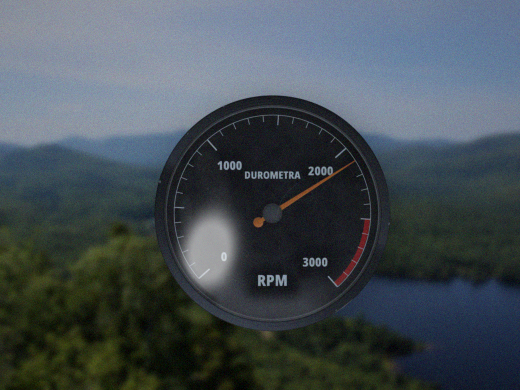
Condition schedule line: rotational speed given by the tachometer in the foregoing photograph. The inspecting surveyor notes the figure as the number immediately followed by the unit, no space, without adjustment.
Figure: 2100rpm
